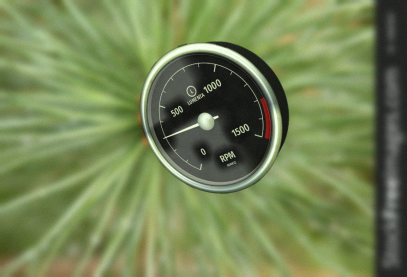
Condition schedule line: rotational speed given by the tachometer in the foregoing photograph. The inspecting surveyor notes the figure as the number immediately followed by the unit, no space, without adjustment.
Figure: 300rpm
